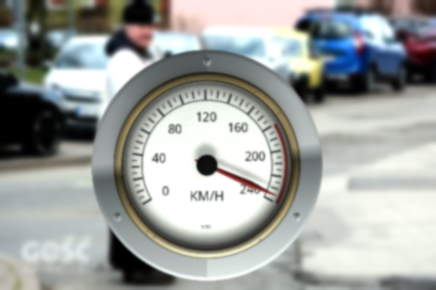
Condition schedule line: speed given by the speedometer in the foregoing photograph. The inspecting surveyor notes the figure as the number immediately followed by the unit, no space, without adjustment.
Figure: 235km/h
